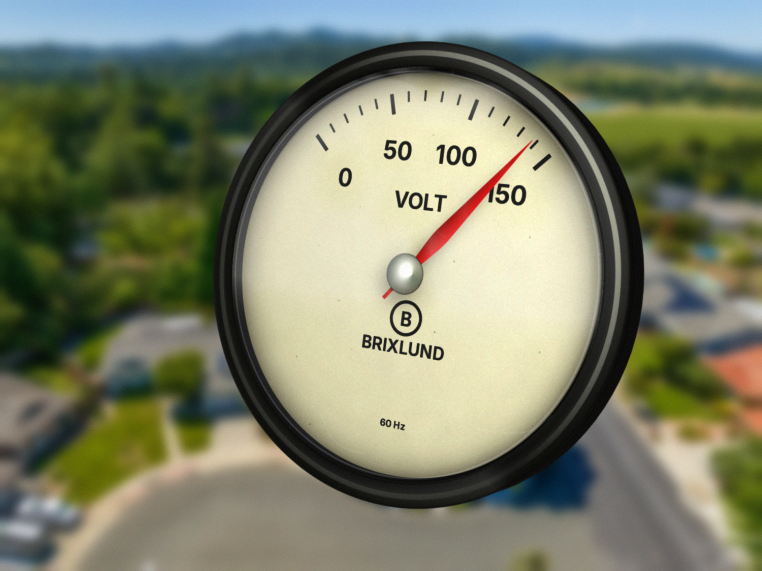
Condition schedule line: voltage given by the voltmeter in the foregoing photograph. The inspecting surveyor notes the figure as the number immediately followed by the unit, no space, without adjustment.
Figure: 140V
